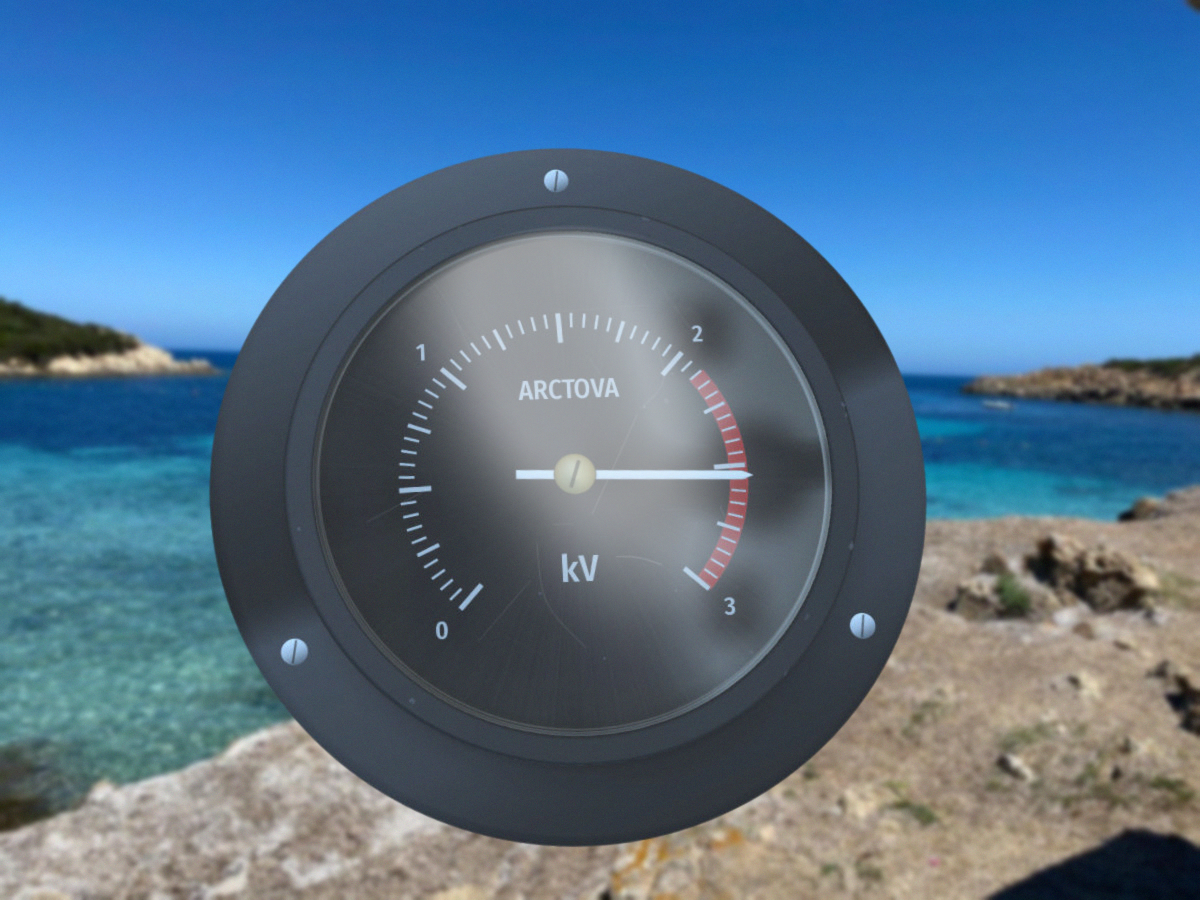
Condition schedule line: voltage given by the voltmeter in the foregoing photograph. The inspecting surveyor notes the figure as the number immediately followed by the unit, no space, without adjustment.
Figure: 2.55kV
